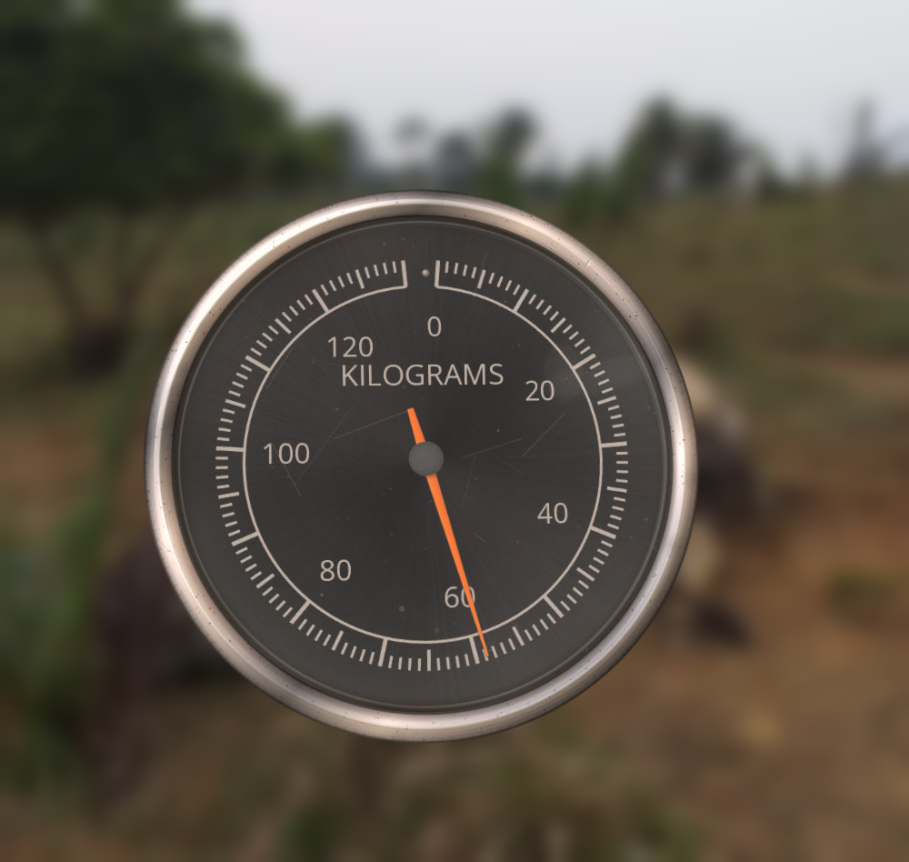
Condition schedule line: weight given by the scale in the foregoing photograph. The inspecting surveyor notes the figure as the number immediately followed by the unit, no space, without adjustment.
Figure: 59kg
